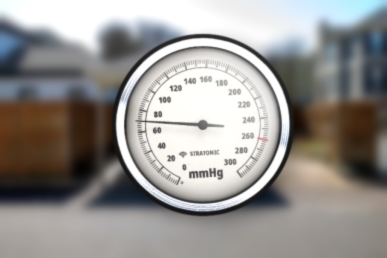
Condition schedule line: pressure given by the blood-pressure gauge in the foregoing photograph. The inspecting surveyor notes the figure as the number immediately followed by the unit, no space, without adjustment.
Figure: 70mmHg
